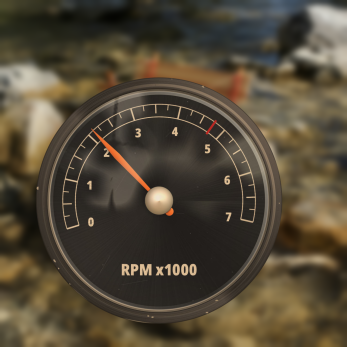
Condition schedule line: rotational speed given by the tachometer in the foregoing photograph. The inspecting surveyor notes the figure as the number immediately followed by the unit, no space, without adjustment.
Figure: 2125rpm
